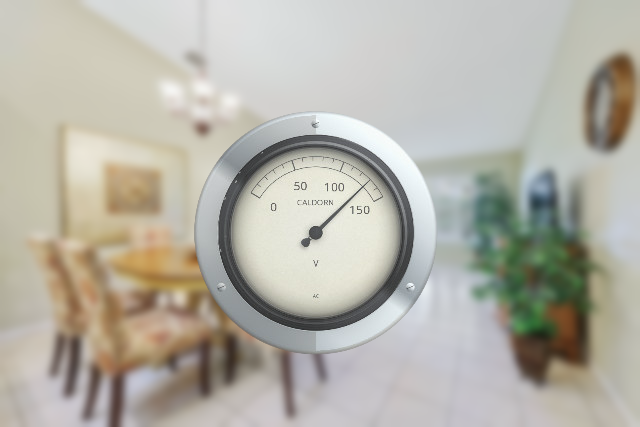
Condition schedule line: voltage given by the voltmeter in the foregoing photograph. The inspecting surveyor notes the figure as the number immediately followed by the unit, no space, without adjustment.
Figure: 130V
